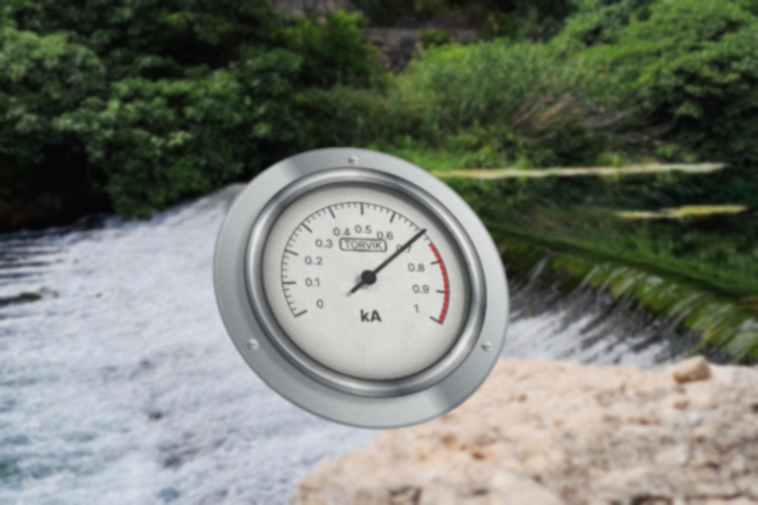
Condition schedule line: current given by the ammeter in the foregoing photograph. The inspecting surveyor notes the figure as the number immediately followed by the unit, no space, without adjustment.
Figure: 0.7kA
